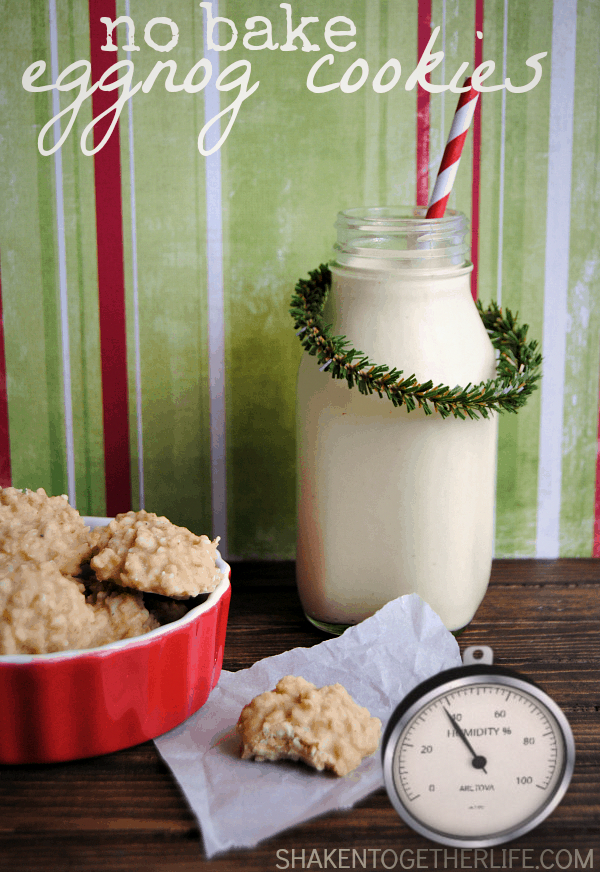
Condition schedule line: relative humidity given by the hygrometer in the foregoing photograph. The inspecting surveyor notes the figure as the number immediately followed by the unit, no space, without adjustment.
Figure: 38%
